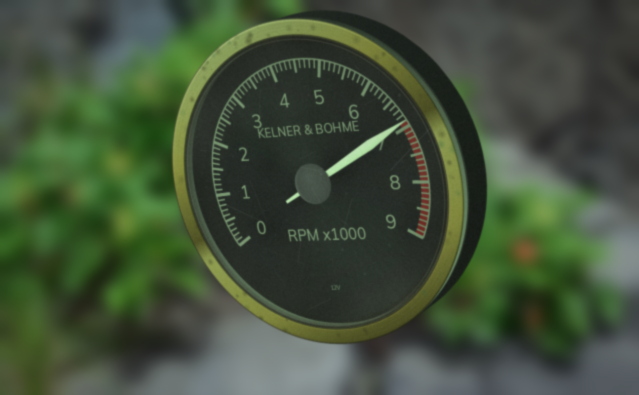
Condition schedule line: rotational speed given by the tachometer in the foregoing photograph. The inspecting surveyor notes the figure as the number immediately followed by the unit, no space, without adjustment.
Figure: 6900rpm
